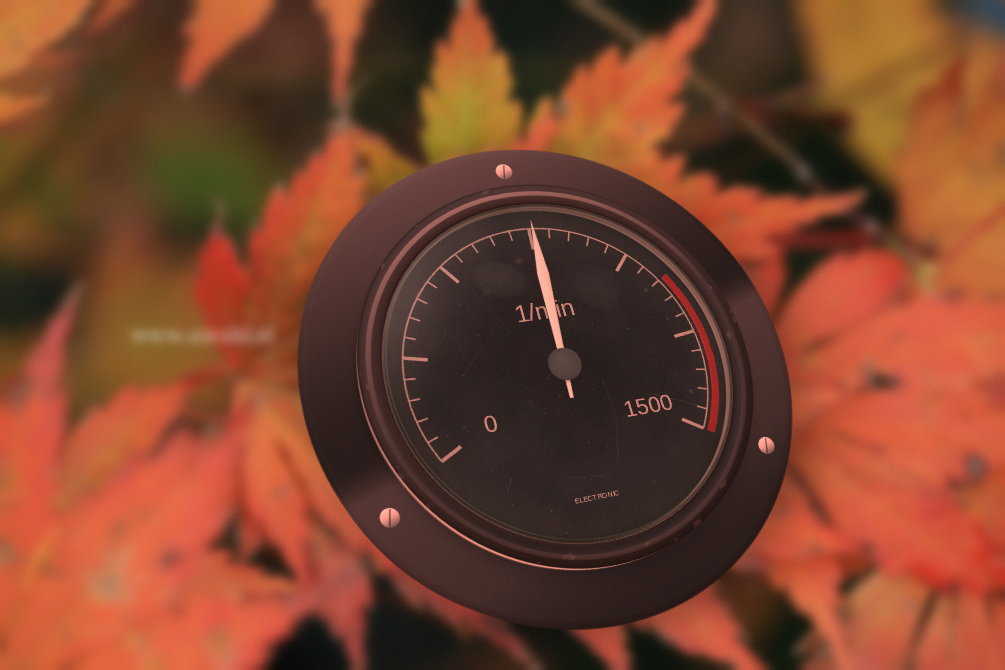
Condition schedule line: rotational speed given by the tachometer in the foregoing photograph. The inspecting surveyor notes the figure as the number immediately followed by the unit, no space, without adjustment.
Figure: 750rpm
